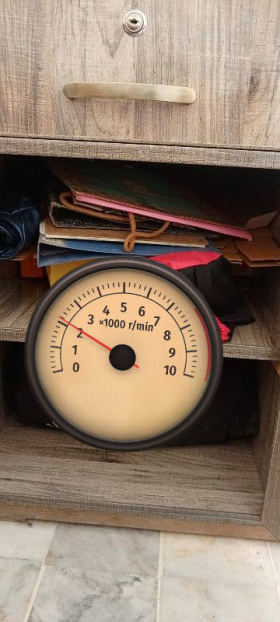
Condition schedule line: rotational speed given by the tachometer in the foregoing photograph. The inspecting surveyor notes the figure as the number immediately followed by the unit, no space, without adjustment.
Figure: 2200rpm
